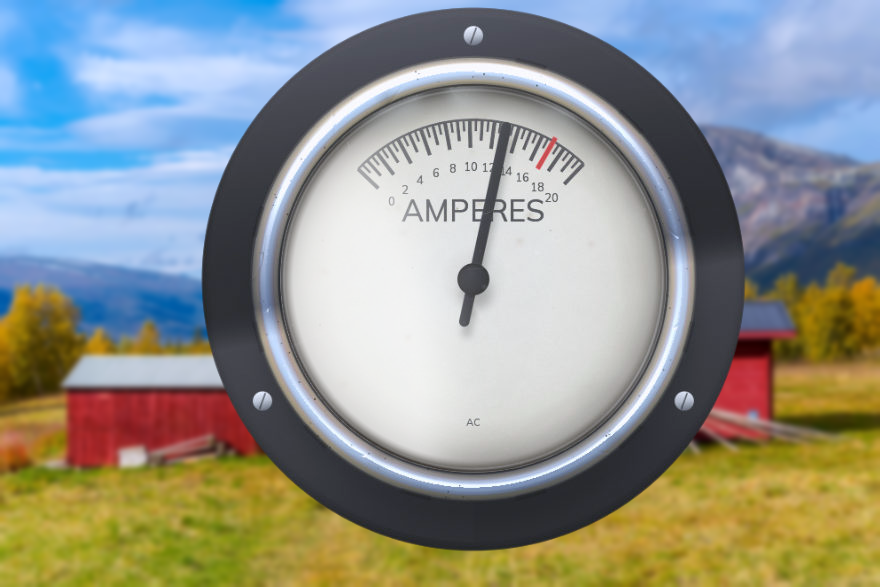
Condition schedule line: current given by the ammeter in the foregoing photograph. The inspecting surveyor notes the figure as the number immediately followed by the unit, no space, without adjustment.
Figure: 13A
